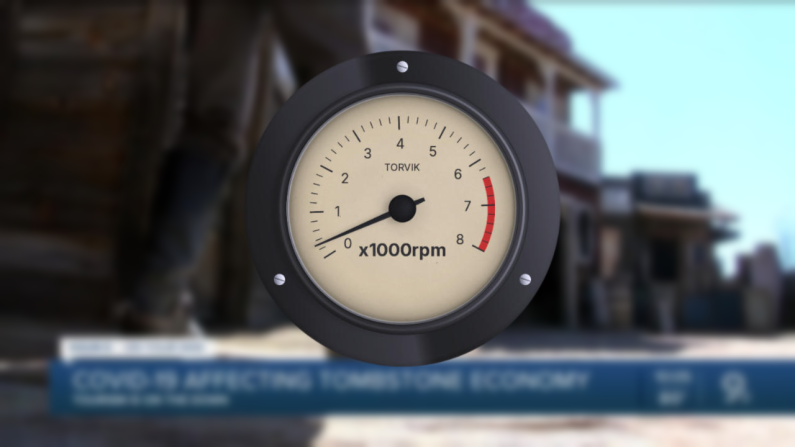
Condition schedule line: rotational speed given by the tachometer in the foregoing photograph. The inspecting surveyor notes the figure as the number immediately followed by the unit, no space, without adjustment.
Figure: 300rpm
